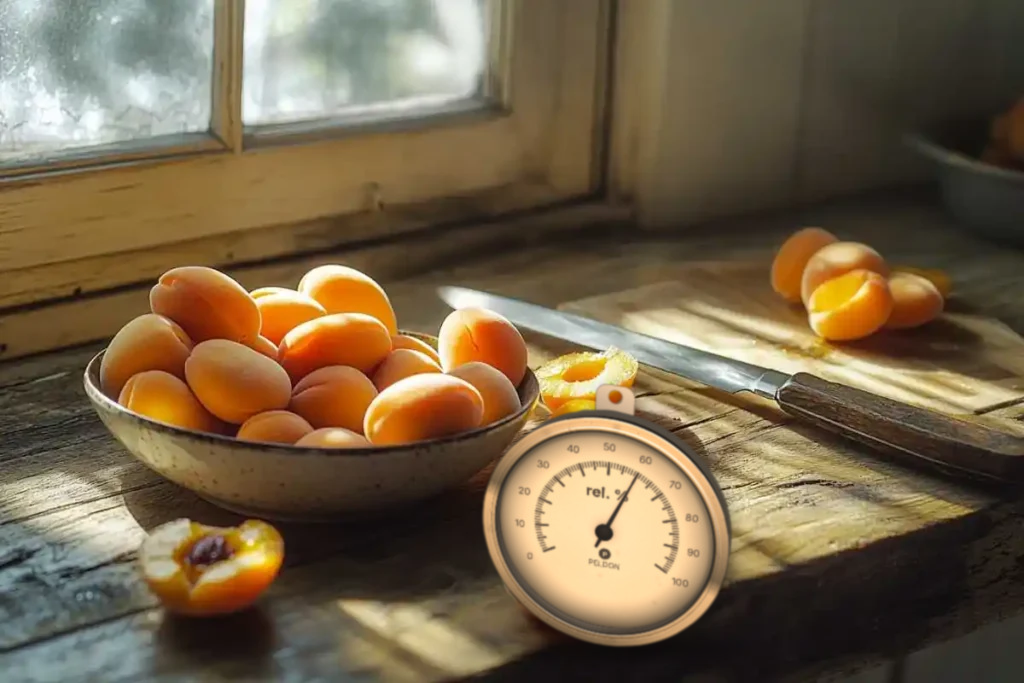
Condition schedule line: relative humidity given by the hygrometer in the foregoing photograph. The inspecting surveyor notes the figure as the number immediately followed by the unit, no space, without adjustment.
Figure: 60%
